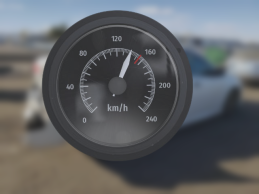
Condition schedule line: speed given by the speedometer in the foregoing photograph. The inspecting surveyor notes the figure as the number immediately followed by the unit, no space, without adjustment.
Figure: 140km/h
